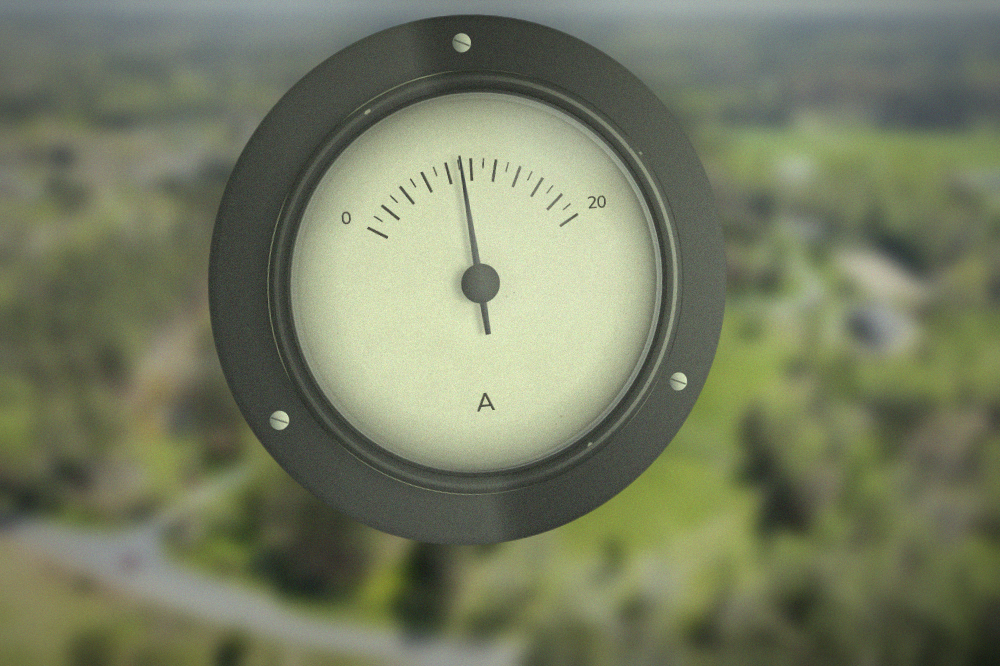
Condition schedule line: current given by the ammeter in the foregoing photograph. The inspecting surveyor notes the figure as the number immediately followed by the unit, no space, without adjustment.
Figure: 9A
